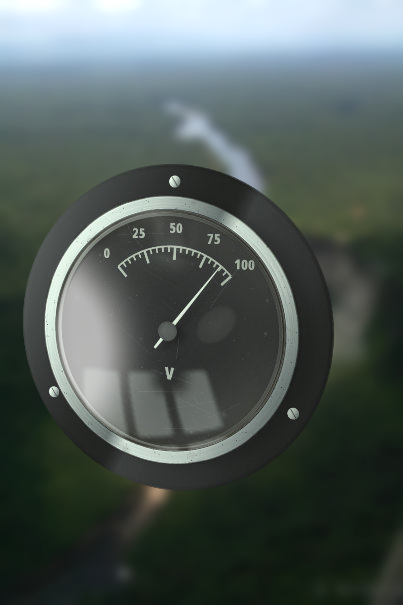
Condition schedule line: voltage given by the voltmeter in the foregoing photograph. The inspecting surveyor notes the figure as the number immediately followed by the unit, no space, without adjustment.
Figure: 90V
